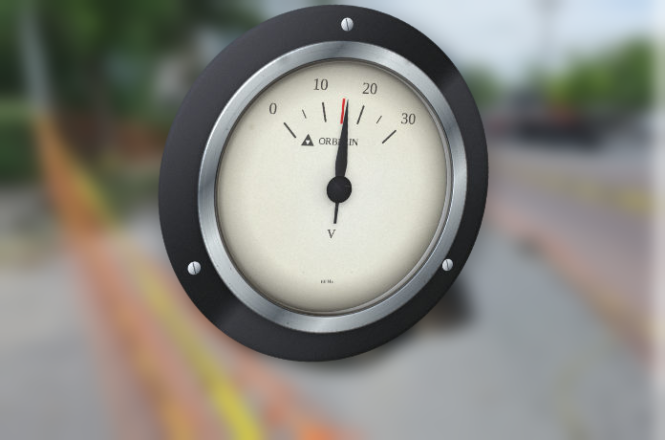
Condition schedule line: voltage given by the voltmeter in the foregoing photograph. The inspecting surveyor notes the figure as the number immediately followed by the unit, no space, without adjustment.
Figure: 15V
